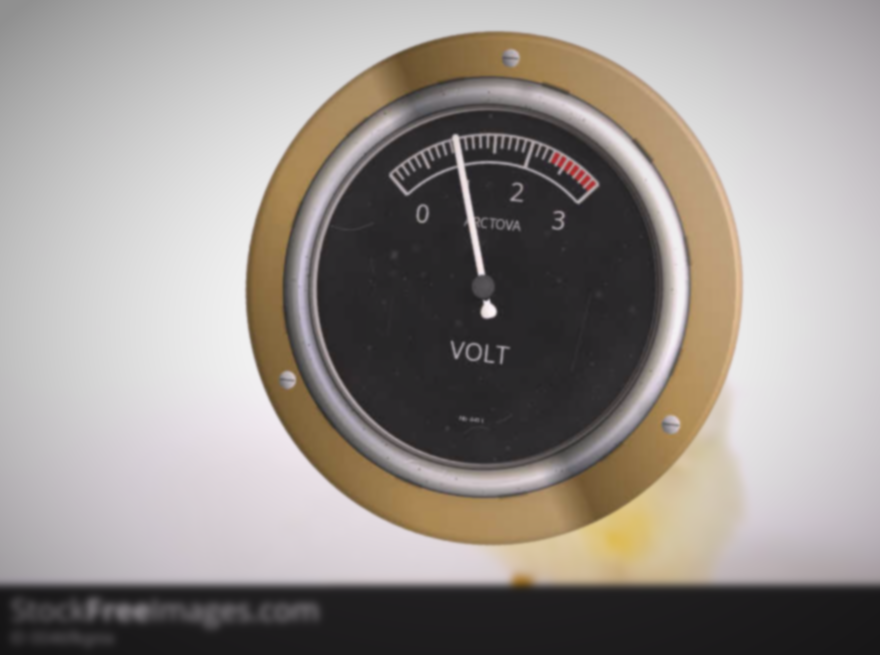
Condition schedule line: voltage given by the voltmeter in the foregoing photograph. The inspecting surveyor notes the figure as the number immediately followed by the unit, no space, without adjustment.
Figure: 1V
